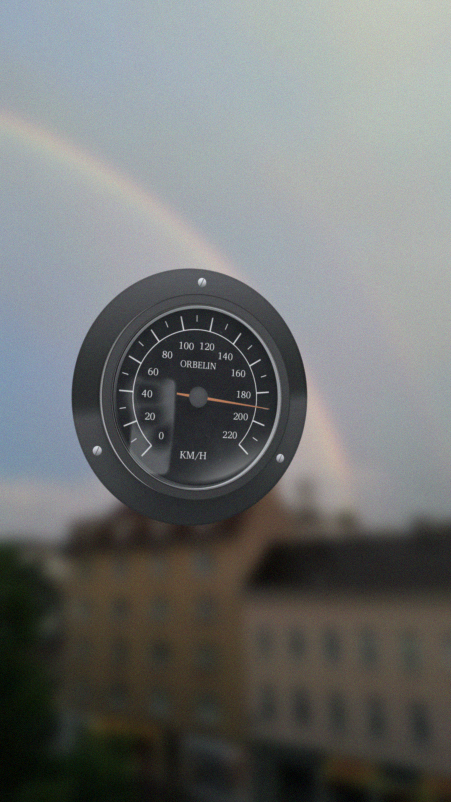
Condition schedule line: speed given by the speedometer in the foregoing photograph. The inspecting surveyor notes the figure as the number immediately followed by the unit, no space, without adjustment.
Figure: 190km/h
